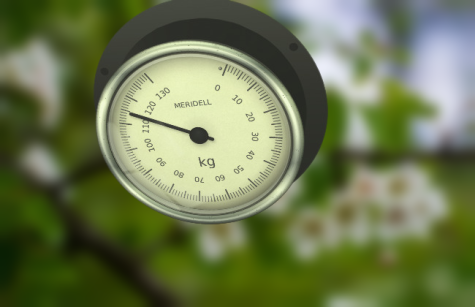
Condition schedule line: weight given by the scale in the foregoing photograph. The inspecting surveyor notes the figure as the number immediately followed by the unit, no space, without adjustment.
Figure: 115kg
